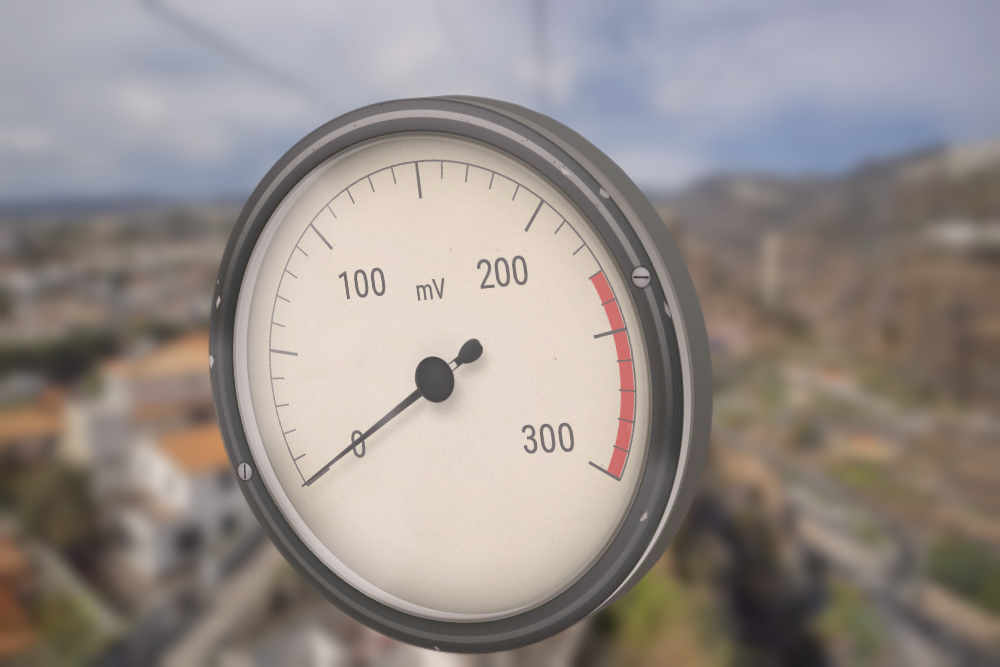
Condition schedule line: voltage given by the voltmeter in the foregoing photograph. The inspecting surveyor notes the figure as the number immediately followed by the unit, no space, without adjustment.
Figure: 0mV
